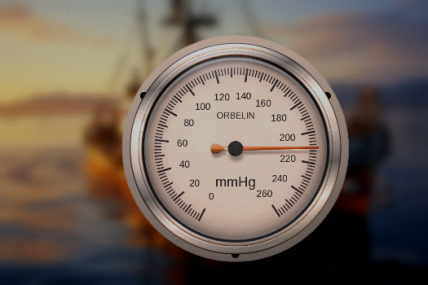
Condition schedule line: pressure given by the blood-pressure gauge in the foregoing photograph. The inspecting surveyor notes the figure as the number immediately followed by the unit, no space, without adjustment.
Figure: 210mmHg
